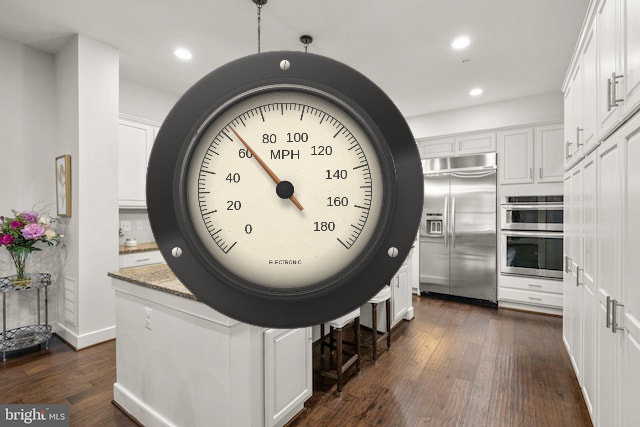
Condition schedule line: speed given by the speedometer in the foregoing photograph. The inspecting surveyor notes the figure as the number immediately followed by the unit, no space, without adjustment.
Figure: 64mph
